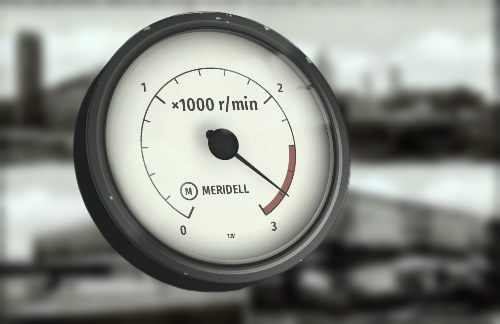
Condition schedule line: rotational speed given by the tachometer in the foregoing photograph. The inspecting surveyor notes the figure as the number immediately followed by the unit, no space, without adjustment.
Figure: 2800rpm
